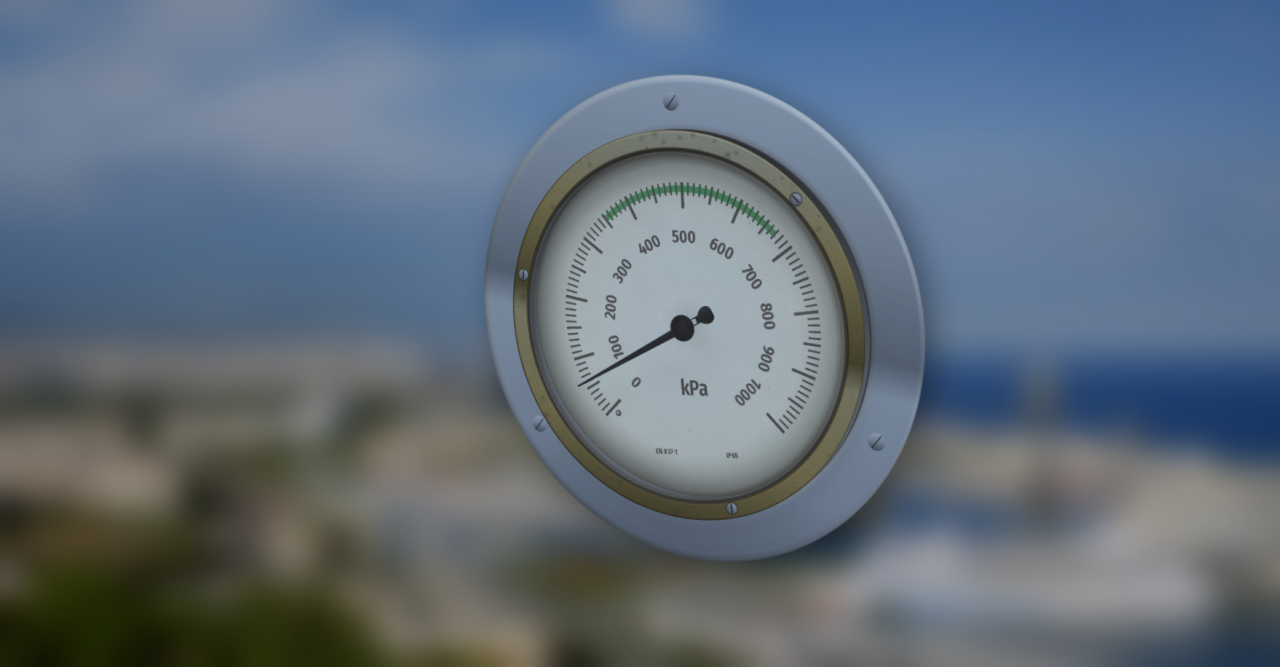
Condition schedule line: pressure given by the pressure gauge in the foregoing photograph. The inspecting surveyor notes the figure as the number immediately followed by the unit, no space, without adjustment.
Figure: 60kPa
